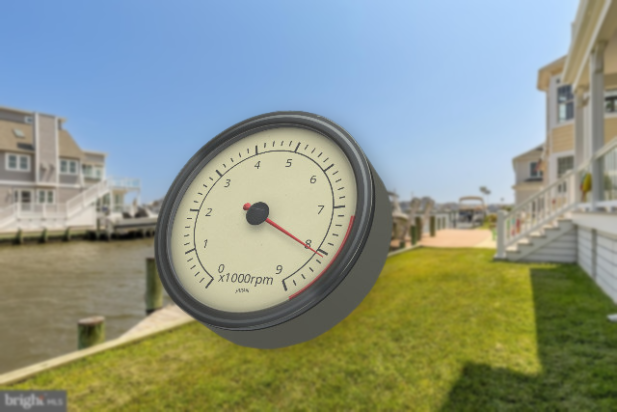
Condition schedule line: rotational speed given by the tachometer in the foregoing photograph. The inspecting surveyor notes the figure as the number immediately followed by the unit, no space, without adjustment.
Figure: 8100rpm
